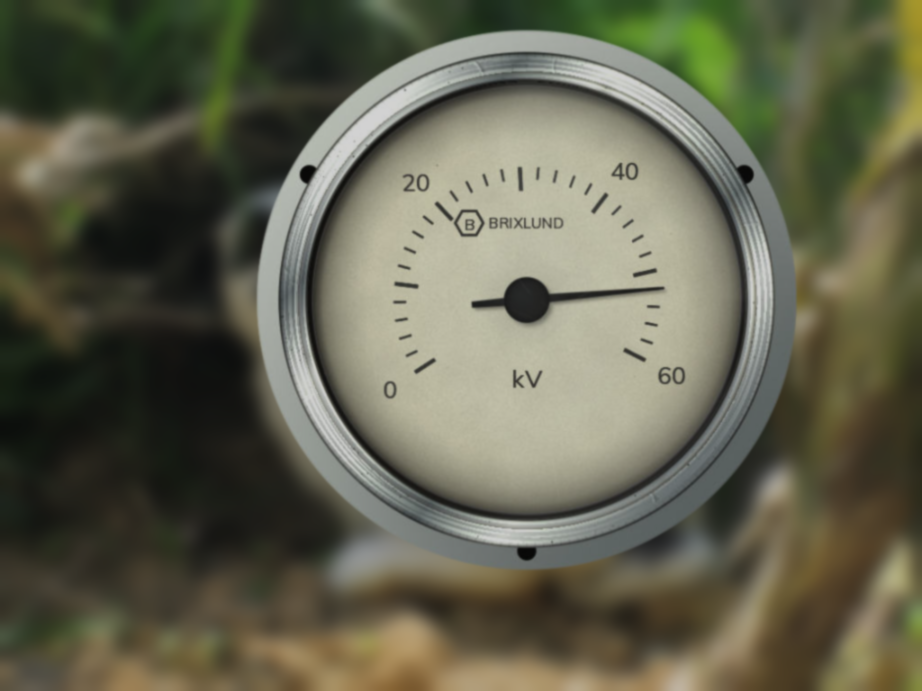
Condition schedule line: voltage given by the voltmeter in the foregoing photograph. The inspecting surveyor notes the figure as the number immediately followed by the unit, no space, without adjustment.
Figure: 52kV
